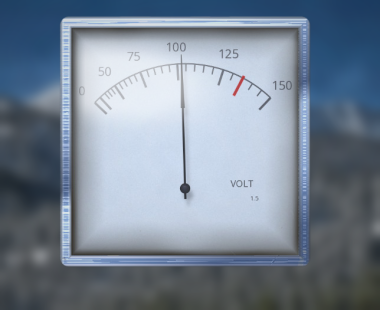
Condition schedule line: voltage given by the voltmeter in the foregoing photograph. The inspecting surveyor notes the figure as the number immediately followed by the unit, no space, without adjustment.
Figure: 102.5V
